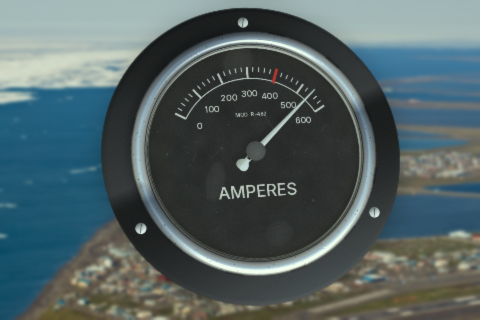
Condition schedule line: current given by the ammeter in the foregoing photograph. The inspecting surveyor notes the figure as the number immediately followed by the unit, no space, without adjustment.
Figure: 540A
